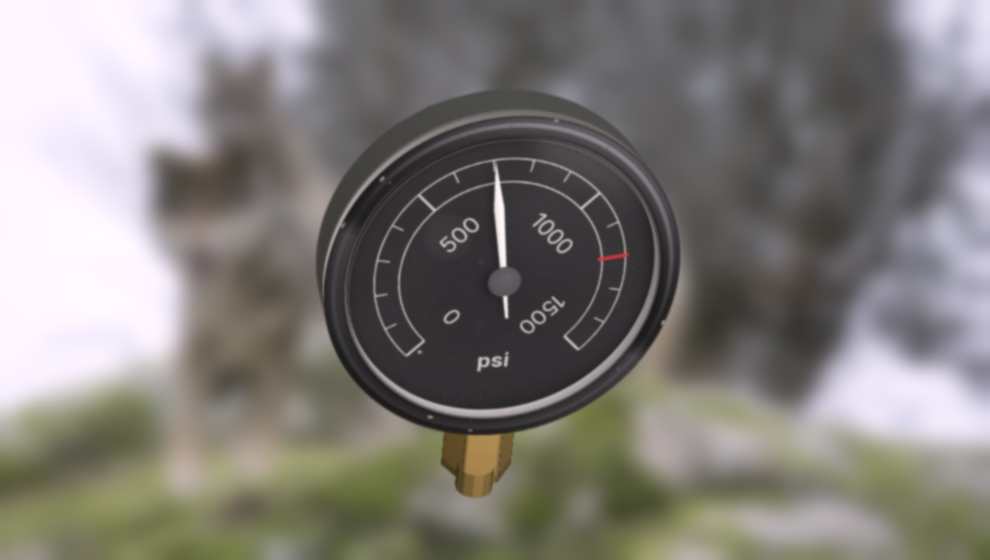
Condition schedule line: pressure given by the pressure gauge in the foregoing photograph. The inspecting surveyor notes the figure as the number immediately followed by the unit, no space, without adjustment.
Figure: 700psi
